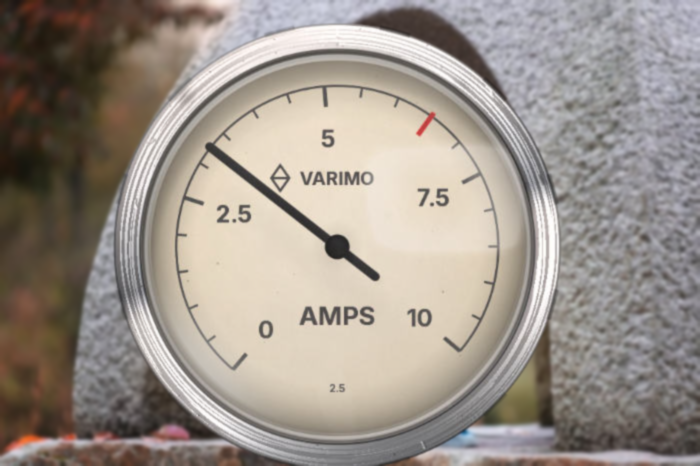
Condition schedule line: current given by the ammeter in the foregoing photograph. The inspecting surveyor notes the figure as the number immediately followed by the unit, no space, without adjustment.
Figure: 3.25A
